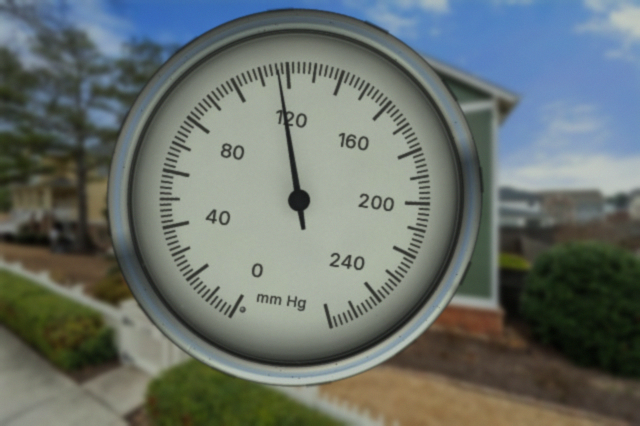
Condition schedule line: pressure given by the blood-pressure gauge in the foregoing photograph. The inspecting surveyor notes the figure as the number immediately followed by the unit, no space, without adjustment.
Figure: 116mmHg
